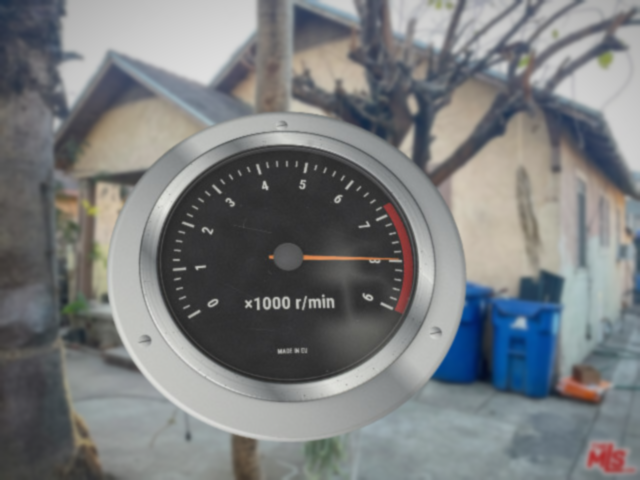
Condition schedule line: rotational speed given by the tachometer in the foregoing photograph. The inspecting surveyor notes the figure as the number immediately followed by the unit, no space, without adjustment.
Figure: 8000rpm
